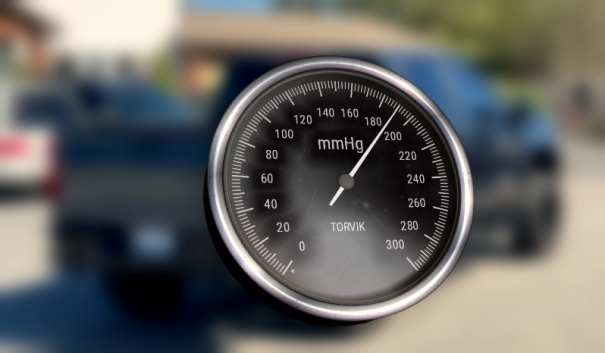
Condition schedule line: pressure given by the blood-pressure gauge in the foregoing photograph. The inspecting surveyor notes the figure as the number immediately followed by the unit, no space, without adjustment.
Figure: 190mmHg
